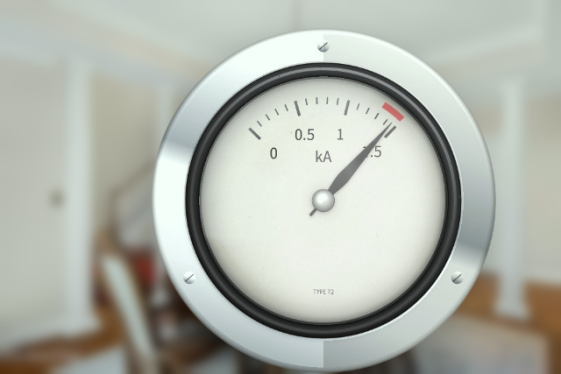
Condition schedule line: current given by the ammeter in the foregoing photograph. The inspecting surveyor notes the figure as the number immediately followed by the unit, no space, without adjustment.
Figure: 1.45kA
